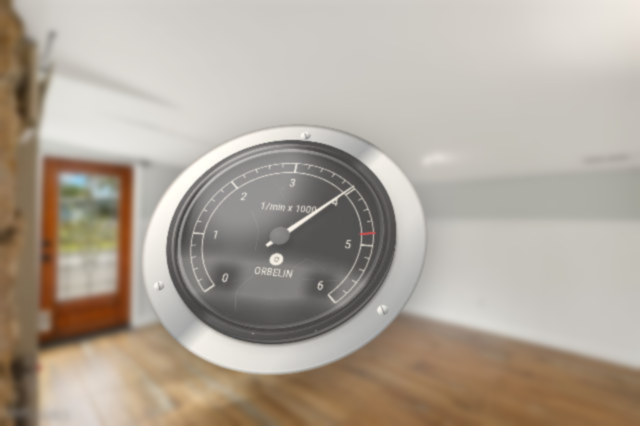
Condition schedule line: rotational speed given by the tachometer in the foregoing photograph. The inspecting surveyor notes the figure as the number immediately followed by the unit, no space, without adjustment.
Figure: 4000rpm
